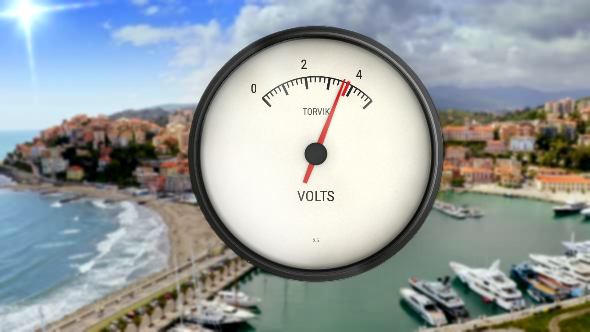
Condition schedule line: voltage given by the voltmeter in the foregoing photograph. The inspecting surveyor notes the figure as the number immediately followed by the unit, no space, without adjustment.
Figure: 3.6V
